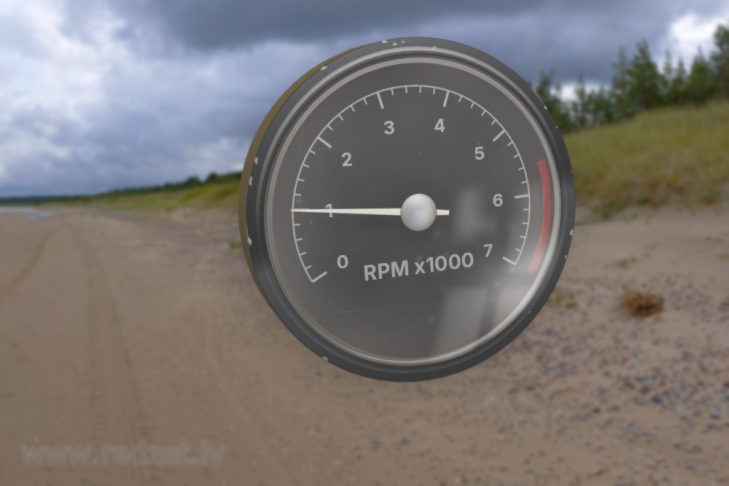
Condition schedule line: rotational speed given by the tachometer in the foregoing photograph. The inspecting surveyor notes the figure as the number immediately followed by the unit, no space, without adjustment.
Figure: 1000rpm
